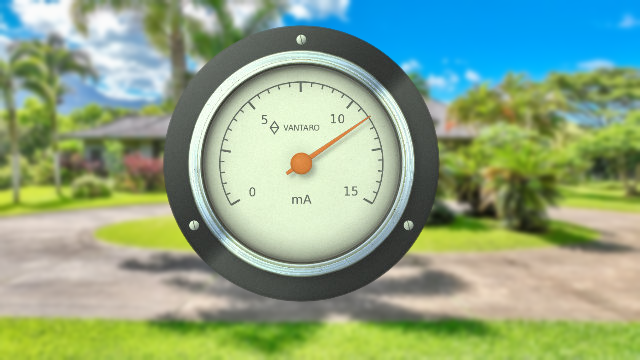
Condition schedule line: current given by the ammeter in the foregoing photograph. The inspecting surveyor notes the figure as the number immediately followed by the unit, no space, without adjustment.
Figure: 11mA
